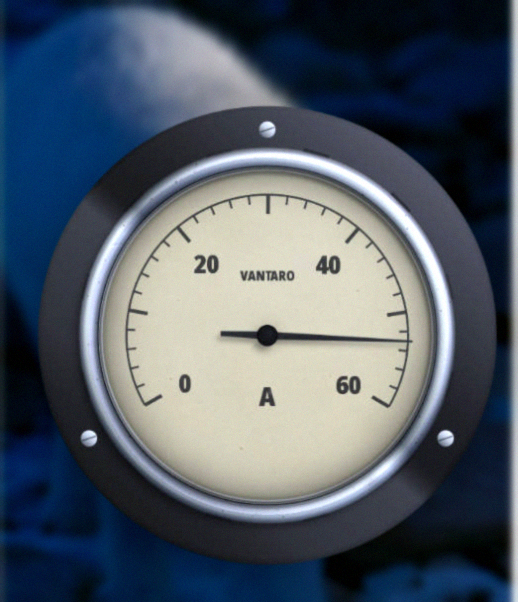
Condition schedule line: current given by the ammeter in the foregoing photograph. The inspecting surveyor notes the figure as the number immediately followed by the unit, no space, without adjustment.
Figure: 53A
